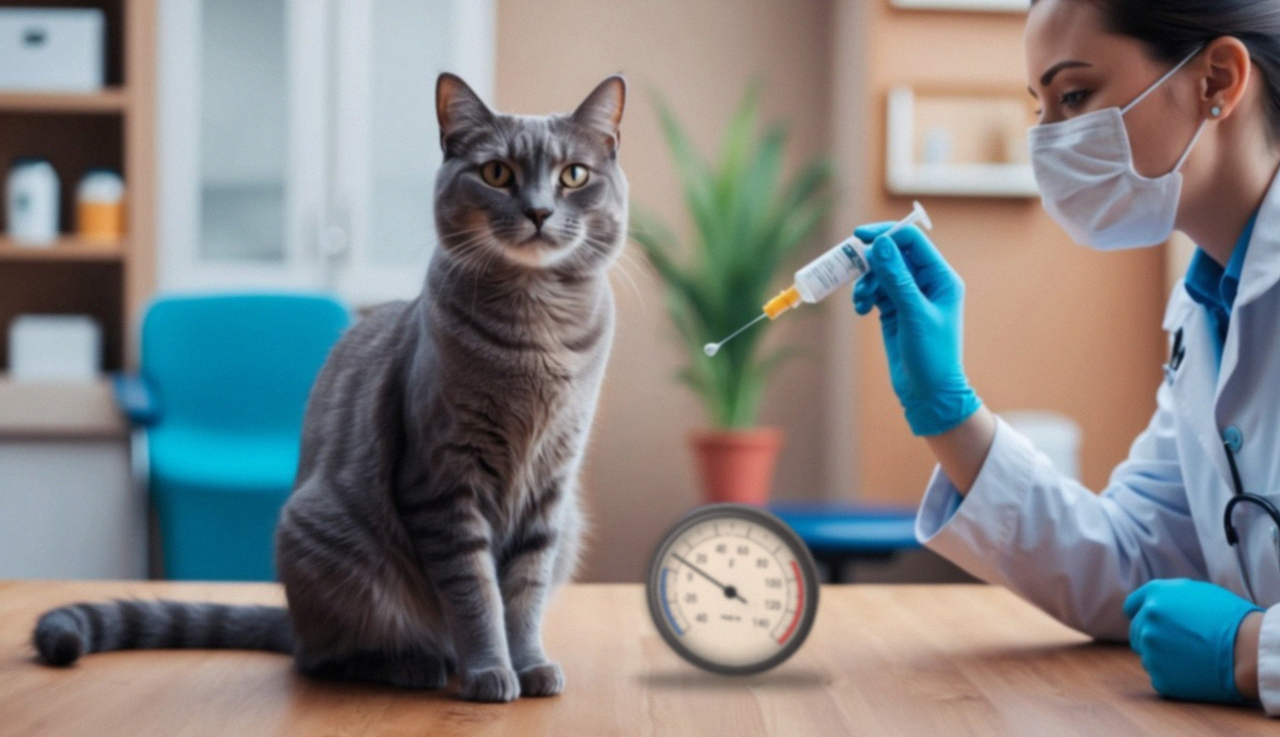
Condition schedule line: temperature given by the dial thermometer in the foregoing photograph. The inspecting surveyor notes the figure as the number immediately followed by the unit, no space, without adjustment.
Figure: 10°F
